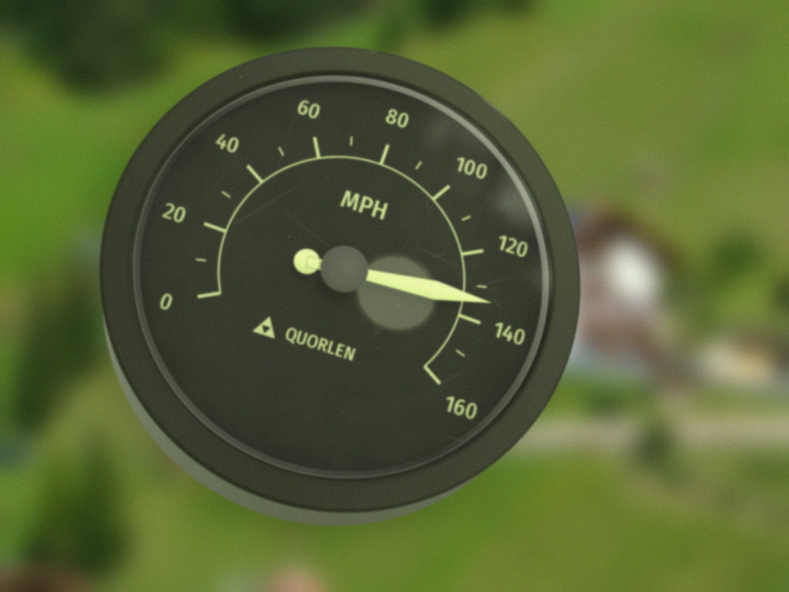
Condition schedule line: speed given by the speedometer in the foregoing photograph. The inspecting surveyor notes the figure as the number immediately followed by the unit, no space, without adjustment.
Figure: 135mph
